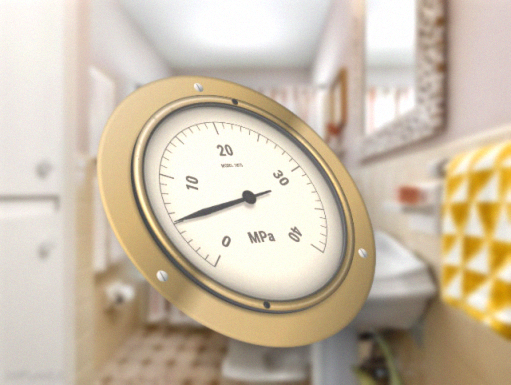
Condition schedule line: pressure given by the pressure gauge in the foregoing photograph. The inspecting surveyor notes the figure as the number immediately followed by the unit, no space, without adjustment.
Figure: 5MPa
